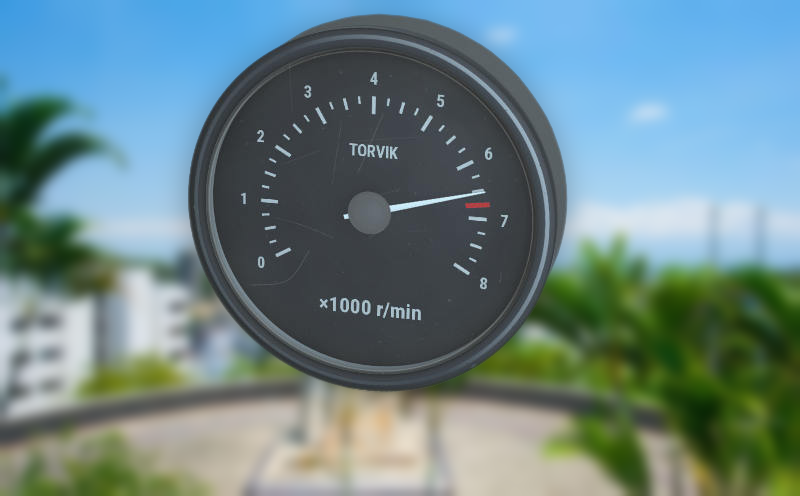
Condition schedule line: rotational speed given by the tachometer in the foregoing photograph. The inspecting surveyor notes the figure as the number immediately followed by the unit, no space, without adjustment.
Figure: 6500rpm
